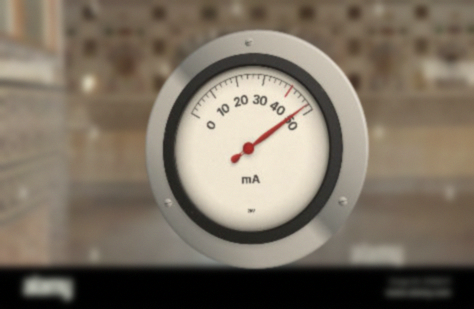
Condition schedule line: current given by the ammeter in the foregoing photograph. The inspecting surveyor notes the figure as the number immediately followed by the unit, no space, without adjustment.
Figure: 48mA
